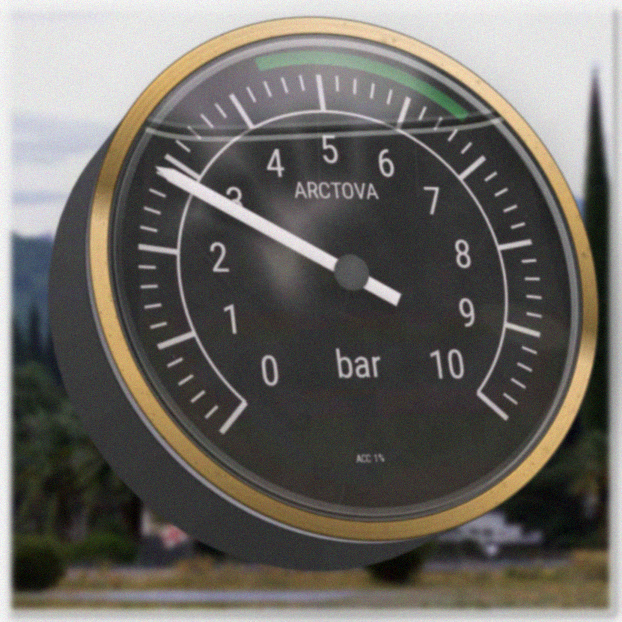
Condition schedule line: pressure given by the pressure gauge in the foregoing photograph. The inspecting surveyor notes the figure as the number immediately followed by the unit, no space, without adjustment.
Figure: 2.8bar
